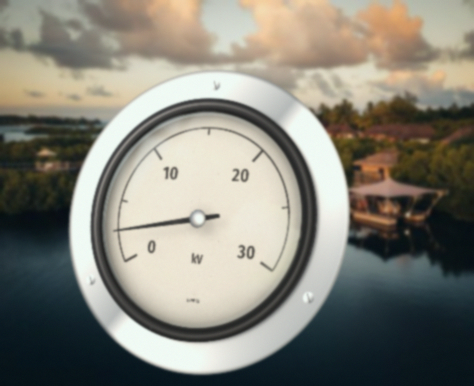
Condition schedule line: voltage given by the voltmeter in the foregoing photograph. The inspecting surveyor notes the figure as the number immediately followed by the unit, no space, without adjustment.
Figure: 2.5kV
